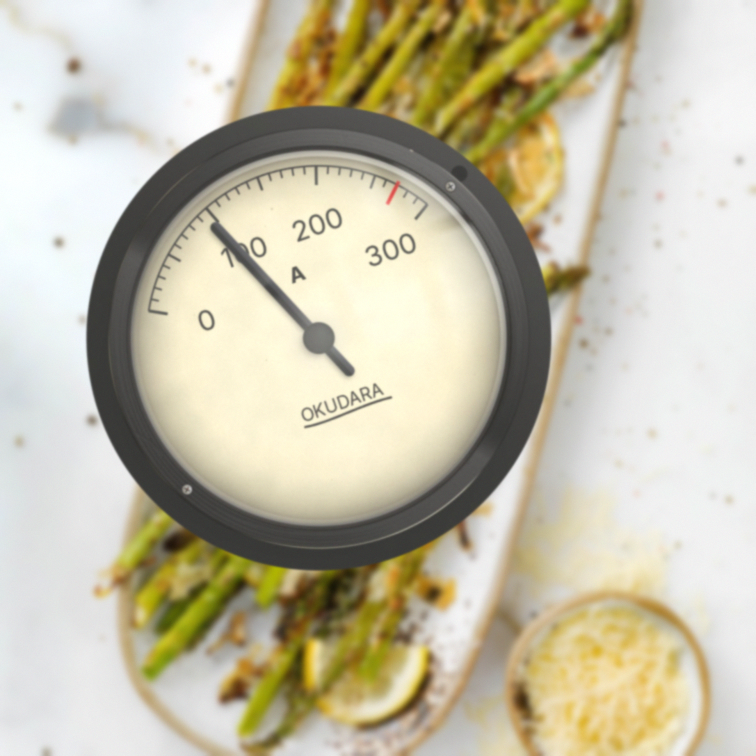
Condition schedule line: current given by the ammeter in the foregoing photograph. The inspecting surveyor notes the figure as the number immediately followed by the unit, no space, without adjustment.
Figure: 95A
